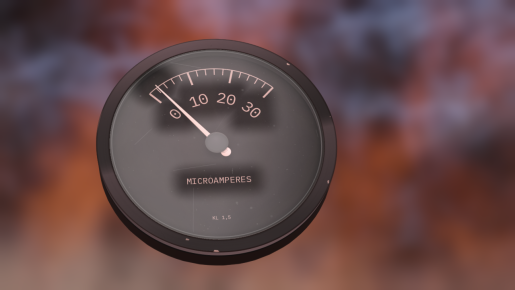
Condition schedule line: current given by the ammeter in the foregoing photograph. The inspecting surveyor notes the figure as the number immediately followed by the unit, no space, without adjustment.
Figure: 2µA
